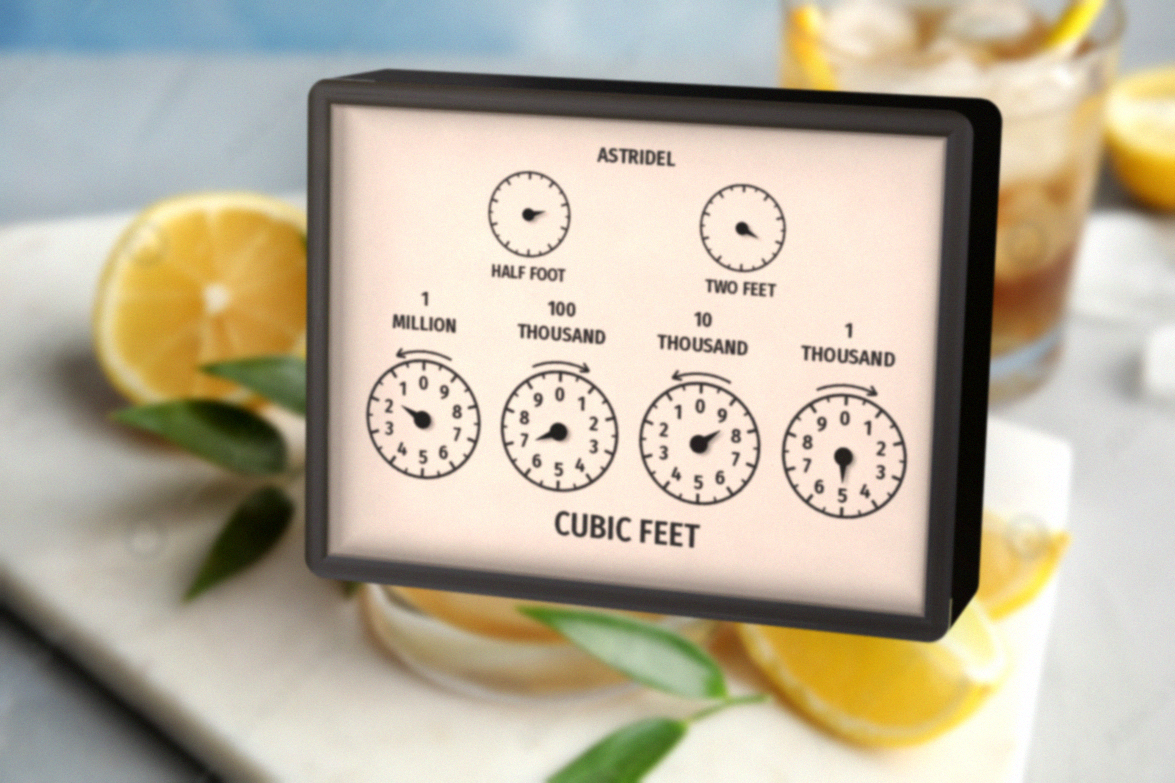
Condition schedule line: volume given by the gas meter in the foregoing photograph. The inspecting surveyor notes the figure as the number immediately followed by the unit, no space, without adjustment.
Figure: 168500ft³
